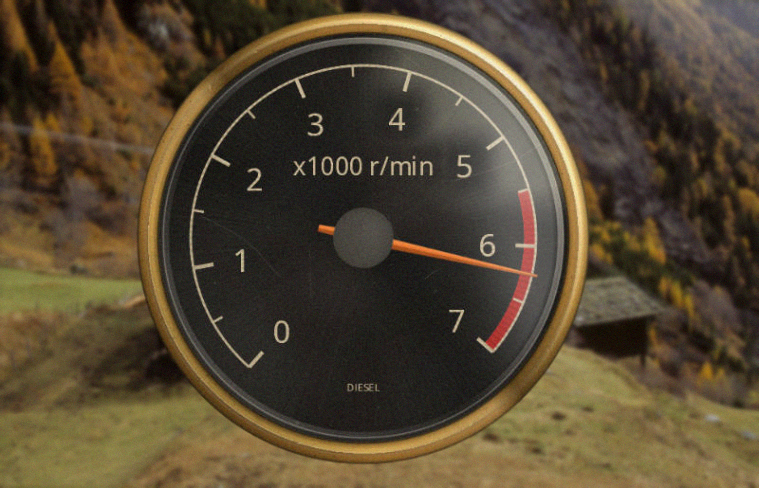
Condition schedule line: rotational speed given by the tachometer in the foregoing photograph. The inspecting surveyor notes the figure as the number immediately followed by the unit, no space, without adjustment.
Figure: 6250rpm
